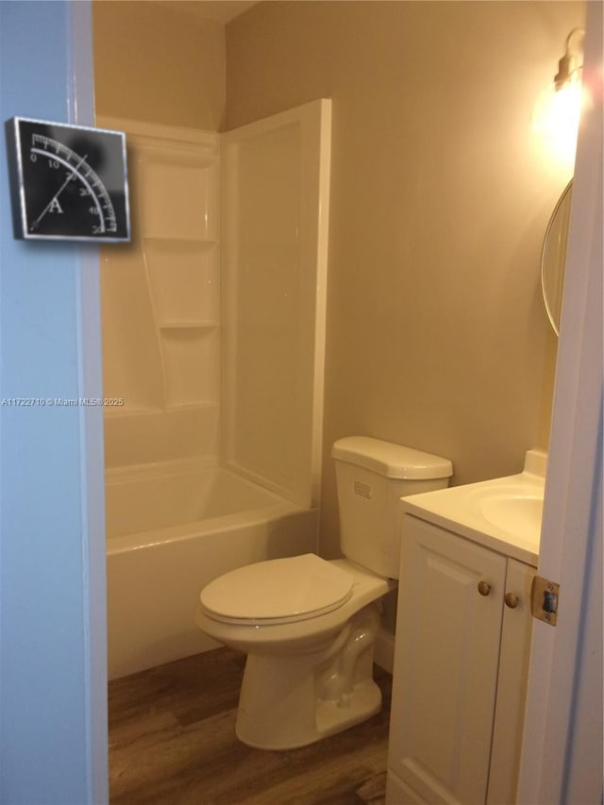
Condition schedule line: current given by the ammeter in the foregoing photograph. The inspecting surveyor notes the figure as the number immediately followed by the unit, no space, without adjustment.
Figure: 20A
